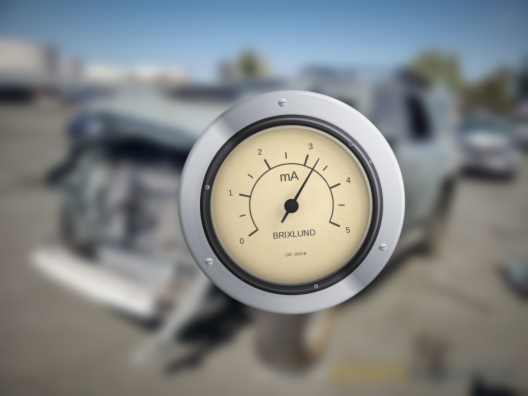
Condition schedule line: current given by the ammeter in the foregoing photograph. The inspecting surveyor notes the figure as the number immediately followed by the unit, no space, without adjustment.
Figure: 3.25mA
